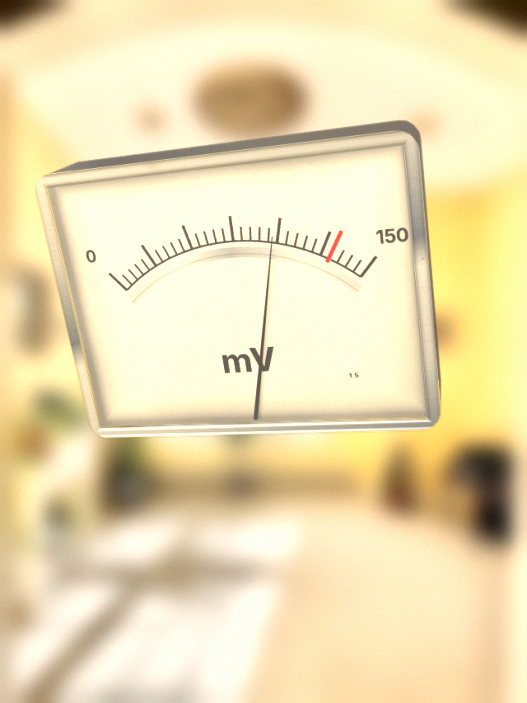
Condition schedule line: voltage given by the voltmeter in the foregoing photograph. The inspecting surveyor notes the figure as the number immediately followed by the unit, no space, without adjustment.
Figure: 97.5mV
